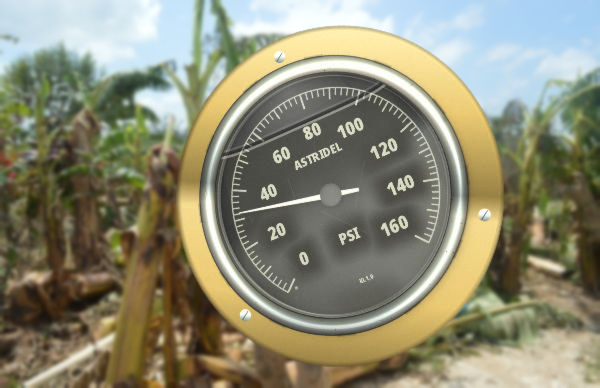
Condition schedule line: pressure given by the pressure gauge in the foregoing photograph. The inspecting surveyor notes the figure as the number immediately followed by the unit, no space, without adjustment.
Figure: 32psi
